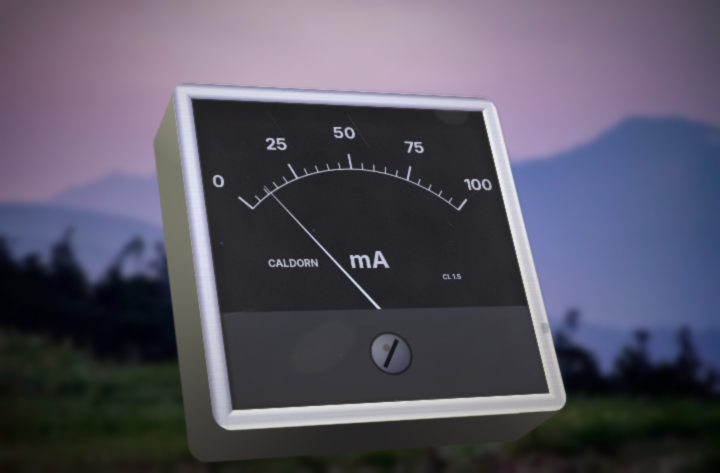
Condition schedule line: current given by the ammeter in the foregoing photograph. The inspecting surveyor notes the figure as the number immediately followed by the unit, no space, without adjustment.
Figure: 10mA
